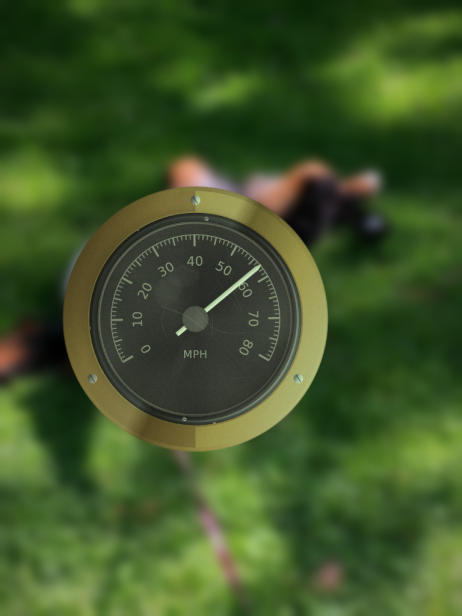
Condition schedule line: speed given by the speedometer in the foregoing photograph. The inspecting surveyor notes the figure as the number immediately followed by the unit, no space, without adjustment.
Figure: 57mph
